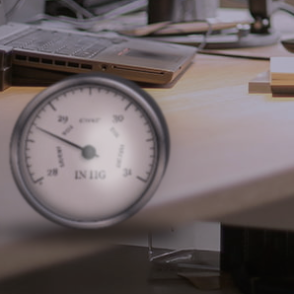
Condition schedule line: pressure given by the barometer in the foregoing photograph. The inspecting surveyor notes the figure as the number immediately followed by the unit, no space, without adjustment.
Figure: 28.7inHg
